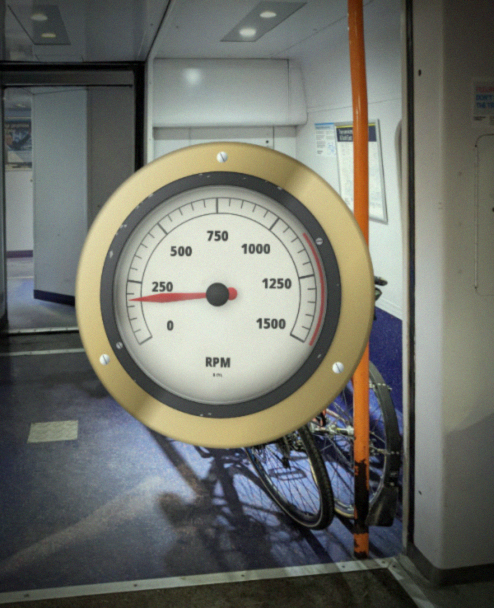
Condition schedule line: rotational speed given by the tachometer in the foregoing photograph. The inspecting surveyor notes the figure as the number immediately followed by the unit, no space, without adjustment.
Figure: 175rpm
